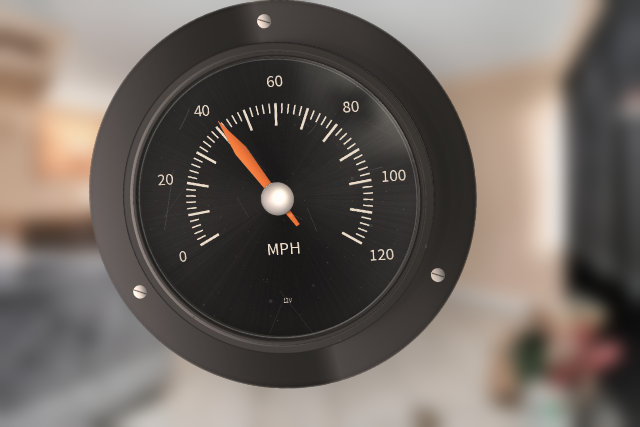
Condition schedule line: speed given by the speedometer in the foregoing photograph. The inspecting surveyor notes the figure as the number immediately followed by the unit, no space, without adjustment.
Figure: 42mph
